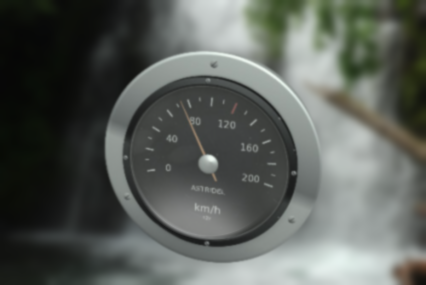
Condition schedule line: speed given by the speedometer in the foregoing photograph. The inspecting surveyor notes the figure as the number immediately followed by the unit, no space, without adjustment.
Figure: 75km/h
